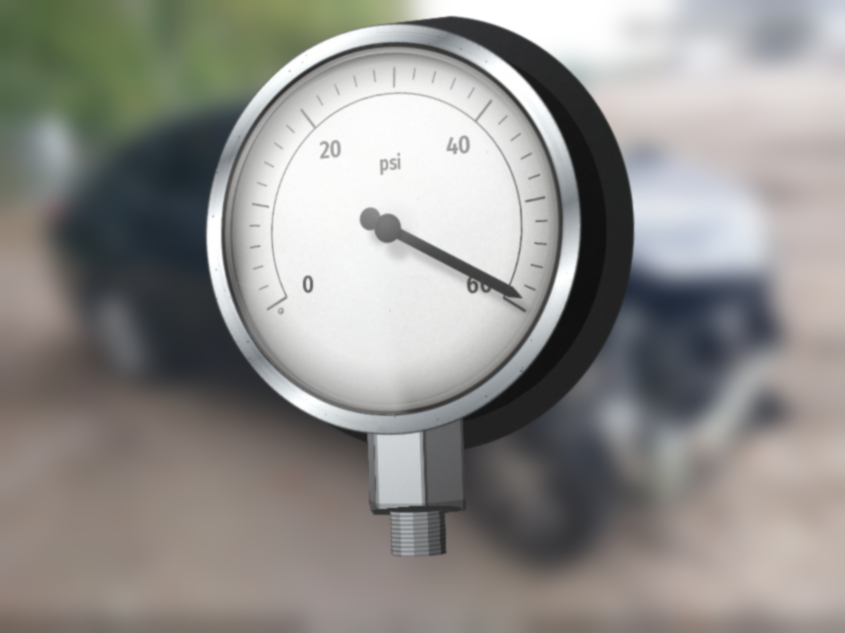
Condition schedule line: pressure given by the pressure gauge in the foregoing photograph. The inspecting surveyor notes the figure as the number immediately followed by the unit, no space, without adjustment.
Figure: 59psi
